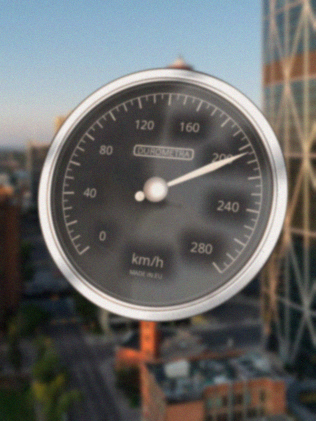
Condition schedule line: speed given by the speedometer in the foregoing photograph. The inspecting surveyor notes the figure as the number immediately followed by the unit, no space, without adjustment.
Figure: 205km/h
